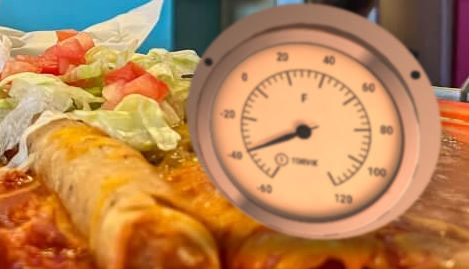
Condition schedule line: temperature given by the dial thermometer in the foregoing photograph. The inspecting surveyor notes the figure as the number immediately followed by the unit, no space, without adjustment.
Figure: -40°F
